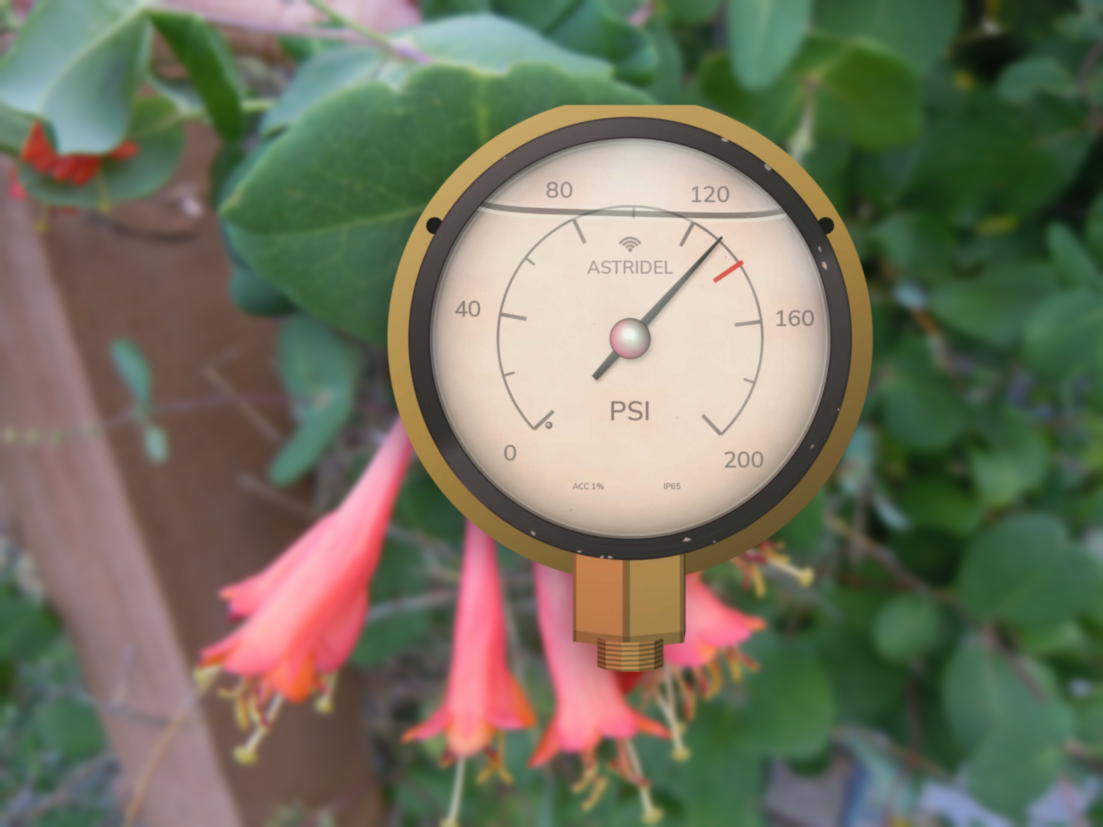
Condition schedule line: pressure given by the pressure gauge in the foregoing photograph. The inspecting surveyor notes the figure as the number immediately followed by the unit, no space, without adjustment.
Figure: 130psi
